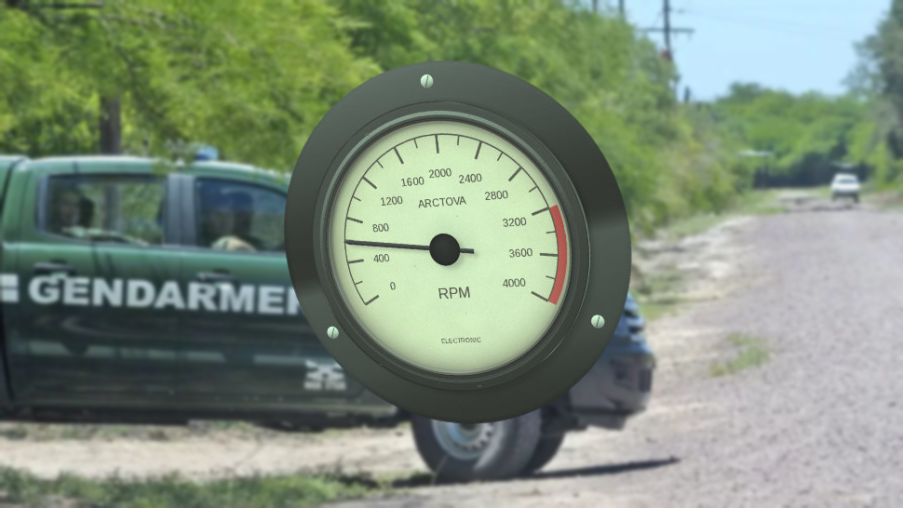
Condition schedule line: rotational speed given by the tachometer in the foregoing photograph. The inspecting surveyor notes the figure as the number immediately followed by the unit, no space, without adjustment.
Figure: 600rpm
